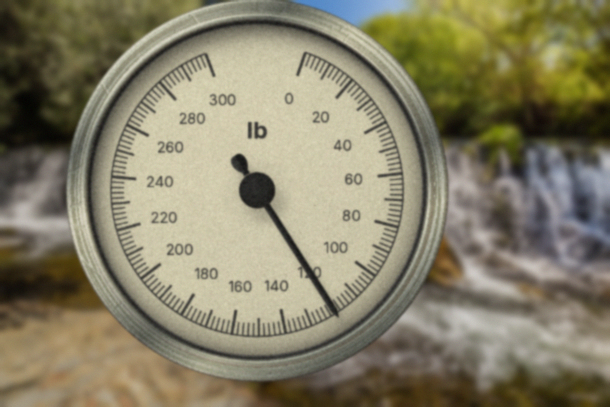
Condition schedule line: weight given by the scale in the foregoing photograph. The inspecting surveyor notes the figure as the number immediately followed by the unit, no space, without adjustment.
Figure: 120lb
